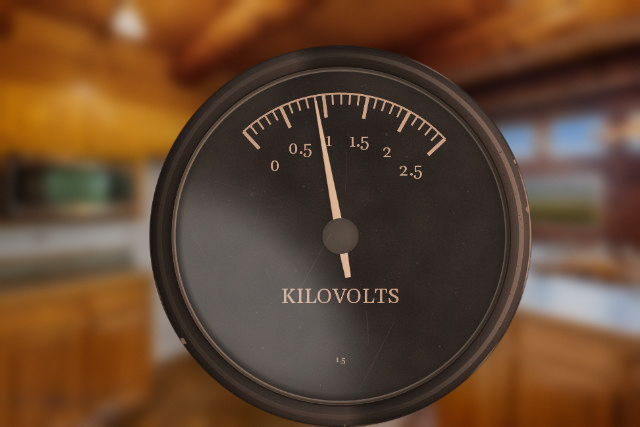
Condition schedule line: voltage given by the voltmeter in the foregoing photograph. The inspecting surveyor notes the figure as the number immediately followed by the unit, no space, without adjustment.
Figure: 0.9kV
